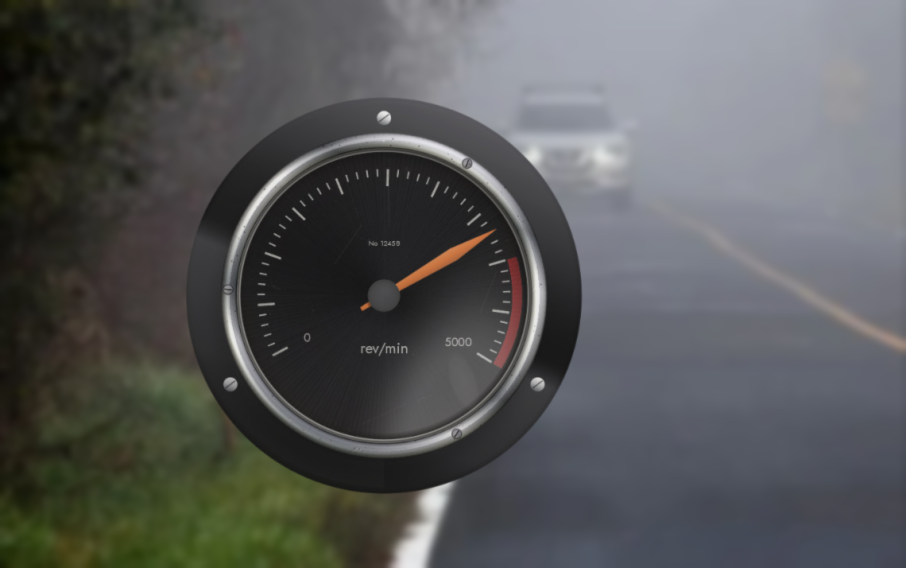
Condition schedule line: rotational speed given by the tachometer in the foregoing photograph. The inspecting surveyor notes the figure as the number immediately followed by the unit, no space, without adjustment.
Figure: 3700rpm
